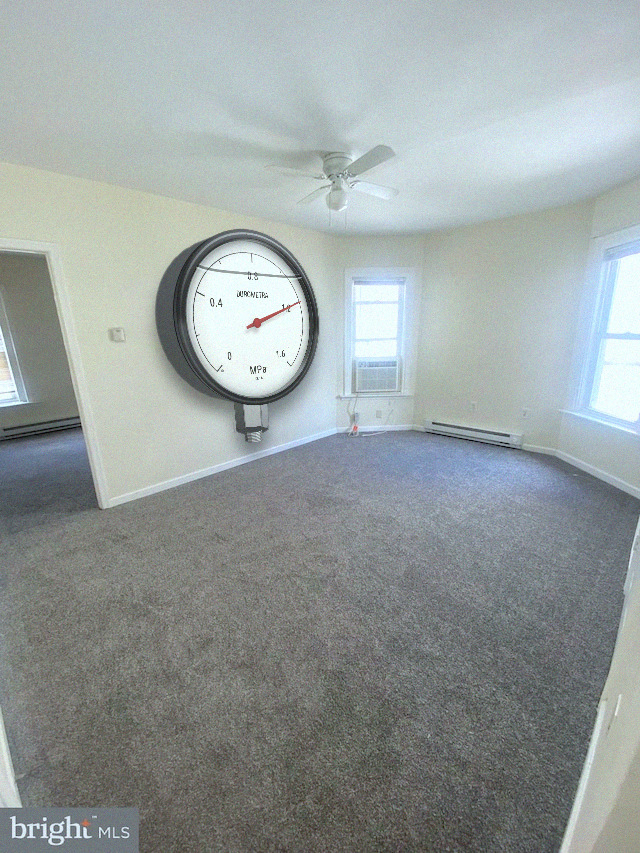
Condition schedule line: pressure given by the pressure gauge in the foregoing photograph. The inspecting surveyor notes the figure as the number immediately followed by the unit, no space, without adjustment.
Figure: 1.2MPa
